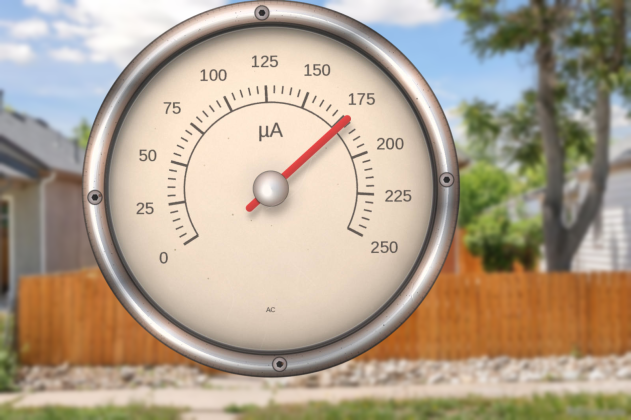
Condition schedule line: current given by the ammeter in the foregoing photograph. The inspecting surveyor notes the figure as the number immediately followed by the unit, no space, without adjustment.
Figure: 177.5µA
